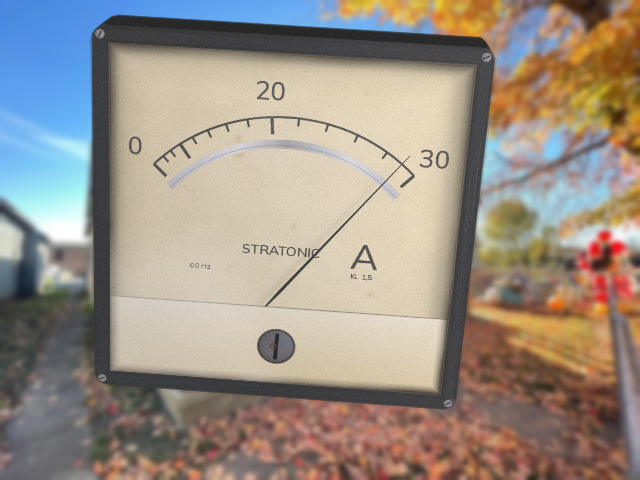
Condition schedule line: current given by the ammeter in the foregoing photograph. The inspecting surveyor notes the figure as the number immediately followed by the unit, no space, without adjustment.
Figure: 29A
